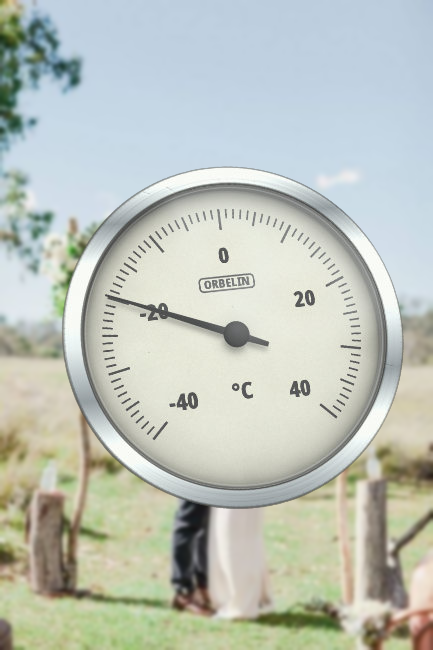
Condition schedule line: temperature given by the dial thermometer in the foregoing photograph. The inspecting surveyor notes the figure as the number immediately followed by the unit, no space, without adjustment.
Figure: -20°C
